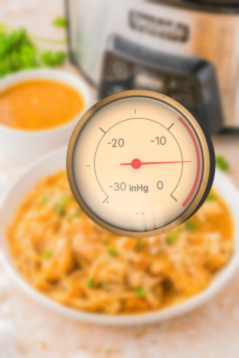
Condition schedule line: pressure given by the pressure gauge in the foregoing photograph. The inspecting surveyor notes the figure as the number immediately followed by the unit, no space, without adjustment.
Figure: -5inHg
